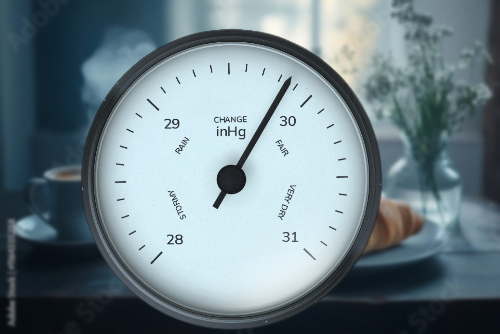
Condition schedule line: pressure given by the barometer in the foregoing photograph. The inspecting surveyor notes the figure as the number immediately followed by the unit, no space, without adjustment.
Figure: 29.85inHg
